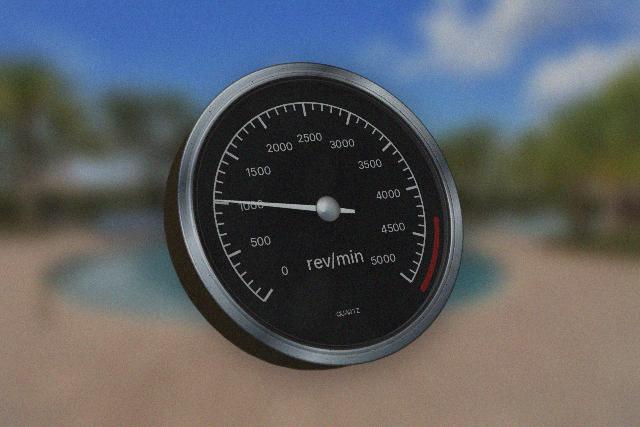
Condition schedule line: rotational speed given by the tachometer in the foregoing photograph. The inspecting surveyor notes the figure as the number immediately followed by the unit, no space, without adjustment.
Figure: 1000rpm
